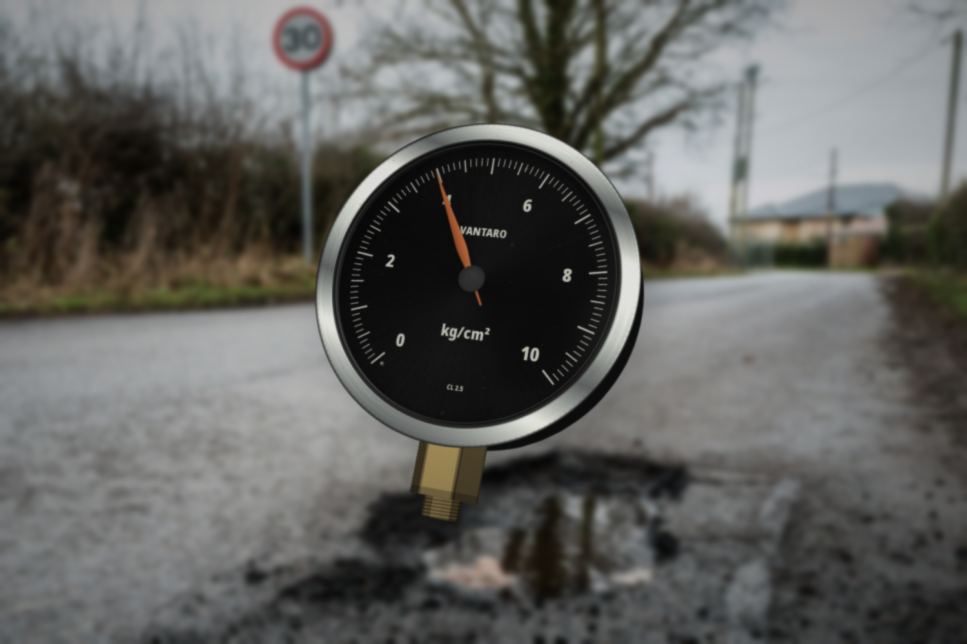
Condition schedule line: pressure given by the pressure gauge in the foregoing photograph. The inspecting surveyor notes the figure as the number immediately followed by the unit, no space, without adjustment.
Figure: 4kg/cm²
